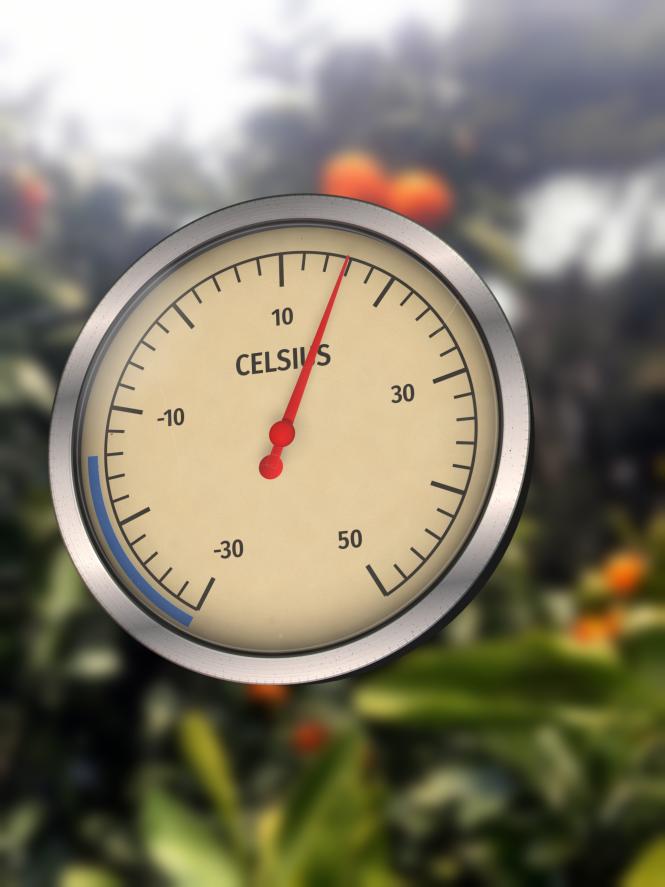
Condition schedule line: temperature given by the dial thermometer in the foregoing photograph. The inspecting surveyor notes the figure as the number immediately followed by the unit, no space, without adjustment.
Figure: 16°C
